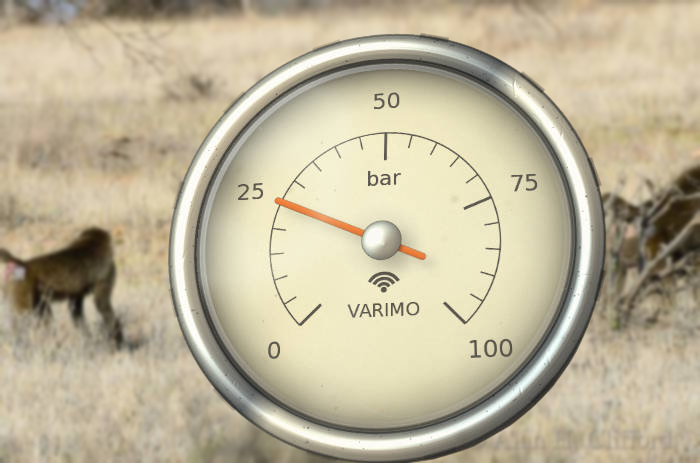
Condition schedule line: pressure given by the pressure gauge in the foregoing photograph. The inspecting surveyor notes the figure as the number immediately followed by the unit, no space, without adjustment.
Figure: 25bar
